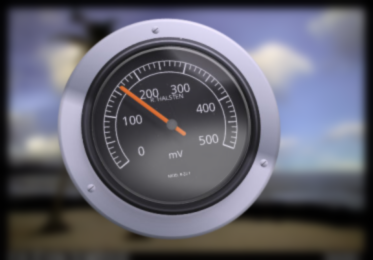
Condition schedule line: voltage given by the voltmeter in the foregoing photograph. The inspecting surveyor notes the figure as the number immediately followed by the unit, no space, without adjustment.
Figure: 160mV
